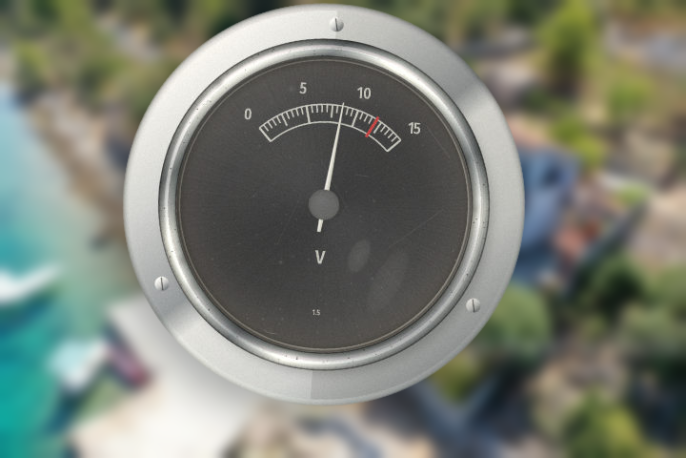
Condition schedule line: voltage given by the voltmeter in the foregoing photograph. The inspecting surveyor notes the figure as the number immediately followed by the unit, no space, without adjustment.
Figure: 8.5V
